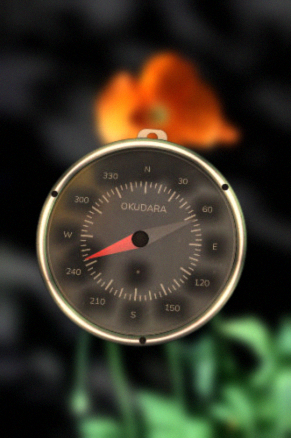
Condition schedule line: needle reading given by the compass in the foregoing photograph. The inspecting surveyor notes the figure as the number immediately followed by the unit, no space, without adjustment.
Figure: 245°
